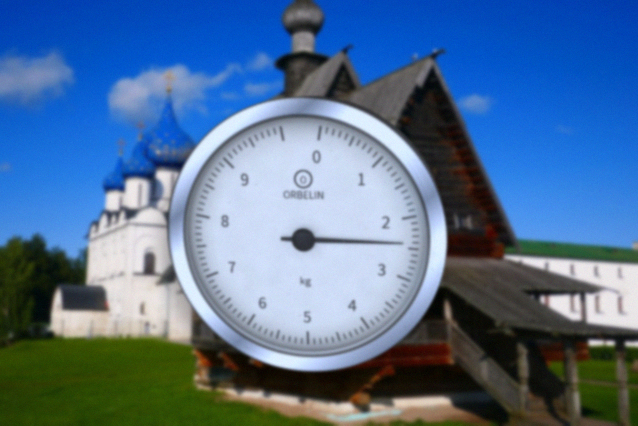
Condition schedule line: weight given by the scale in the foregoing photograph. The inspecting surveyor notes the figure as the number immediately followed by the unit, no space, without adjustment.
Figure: 2.4kg
